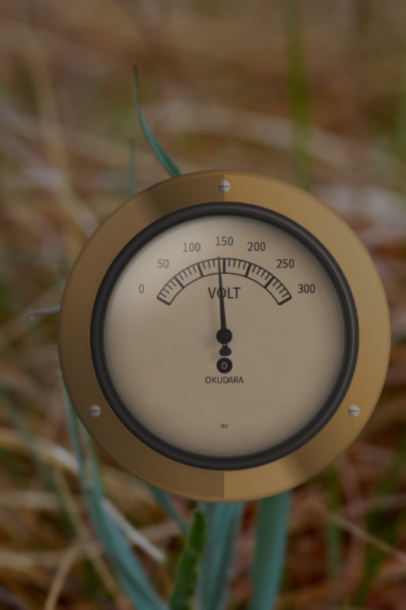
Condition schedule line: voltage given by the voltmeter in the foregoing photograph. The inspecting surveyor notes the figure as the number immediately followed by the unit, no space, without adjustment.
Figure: 140V
